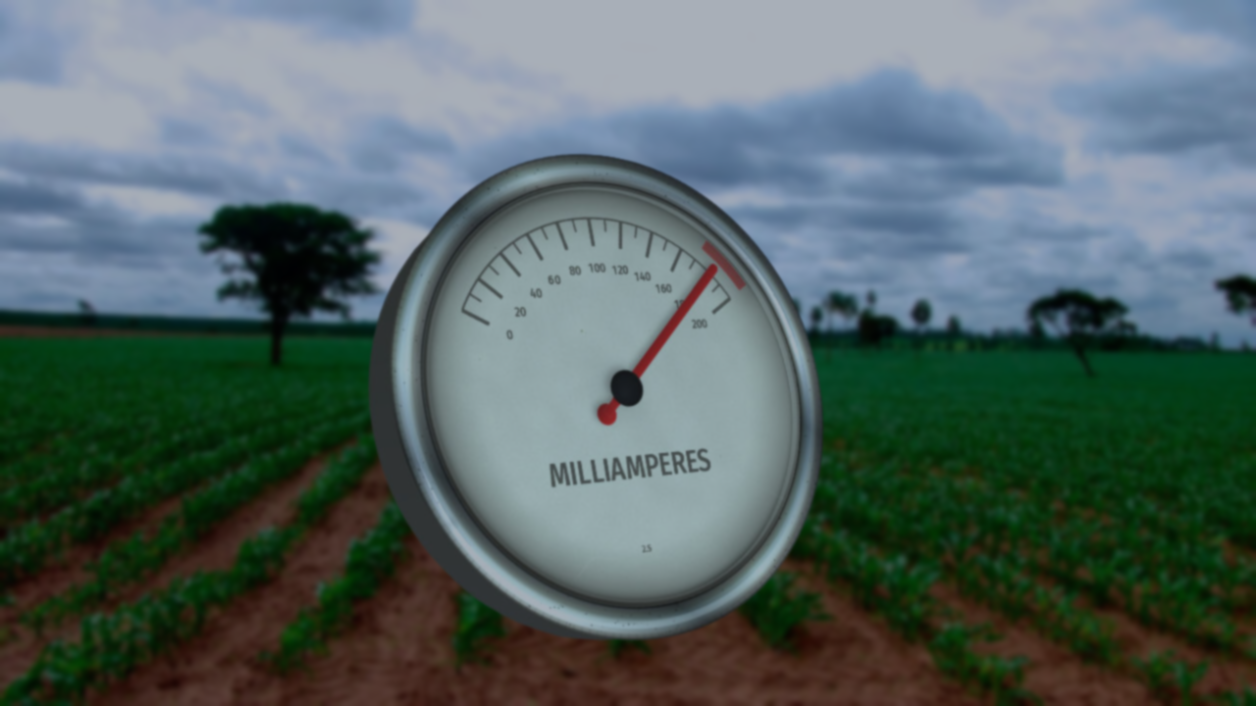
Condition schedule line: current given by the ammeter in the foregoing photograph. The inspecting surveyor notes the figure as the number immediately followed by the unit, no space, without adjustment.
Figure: 180mA
